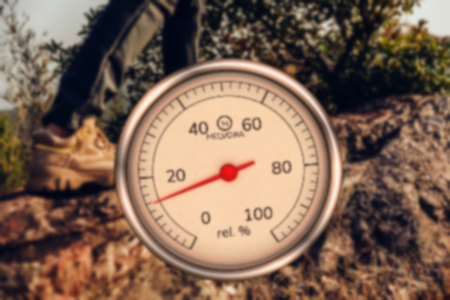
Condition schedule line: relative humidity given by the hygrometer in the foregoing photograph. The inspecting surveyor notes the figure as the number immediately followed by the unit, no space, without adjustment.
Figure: 14%
